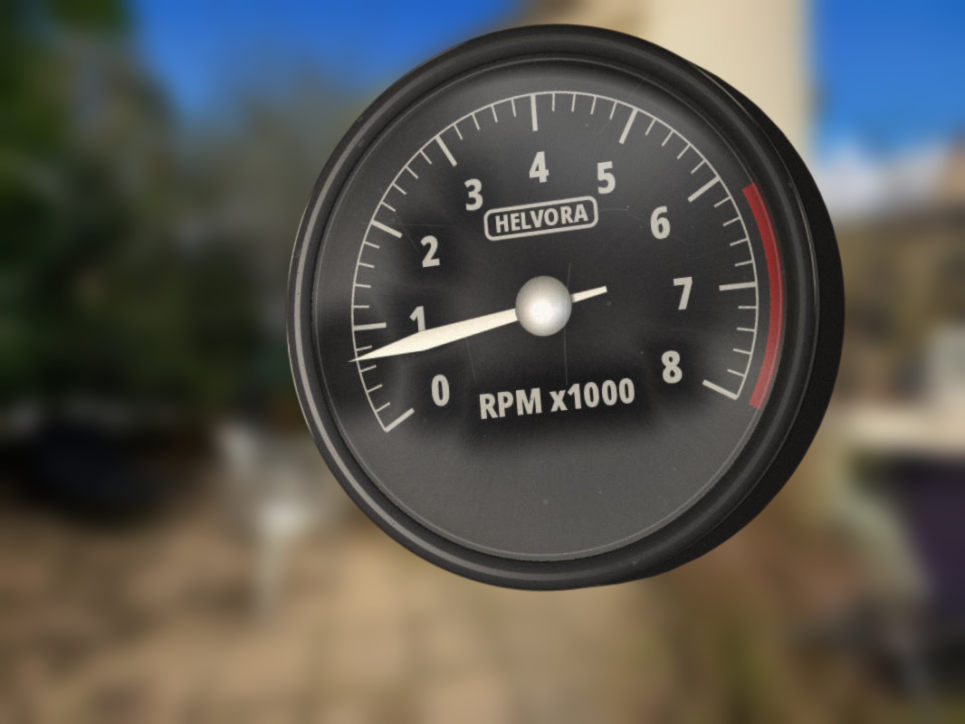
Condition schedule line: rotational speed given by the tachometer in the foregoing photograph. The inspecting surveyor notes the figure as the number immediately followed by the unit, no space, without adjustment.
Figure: 700rpm
